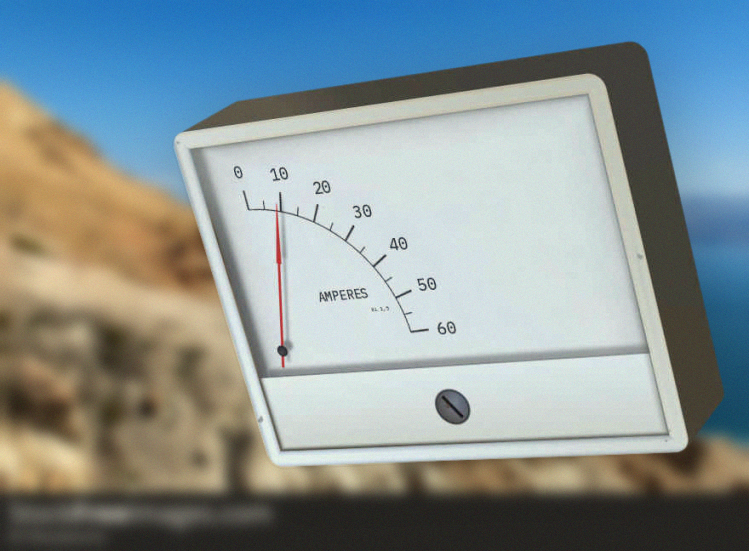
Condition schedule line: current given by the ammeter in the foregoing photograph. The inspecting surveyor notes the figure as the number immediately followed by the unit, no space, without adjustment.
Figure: 10A
